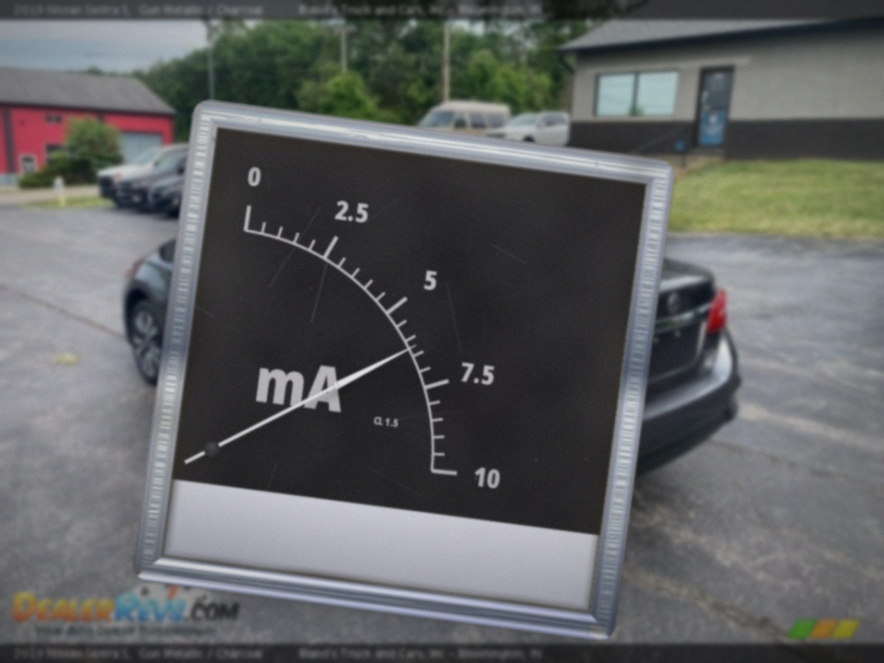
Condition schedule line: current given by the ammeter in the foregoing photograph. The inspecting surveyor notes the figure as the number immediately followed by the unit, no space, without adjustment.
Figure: 6.25mA
